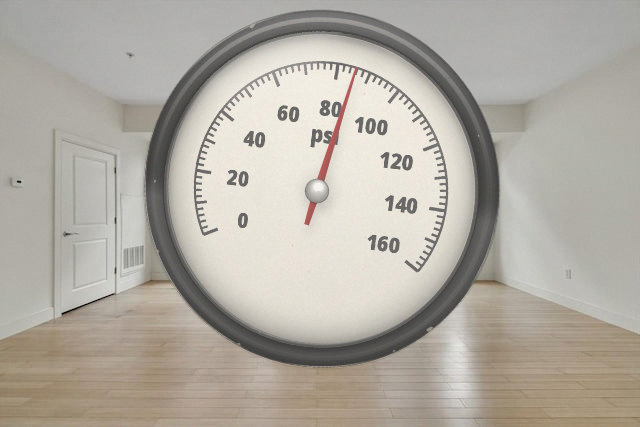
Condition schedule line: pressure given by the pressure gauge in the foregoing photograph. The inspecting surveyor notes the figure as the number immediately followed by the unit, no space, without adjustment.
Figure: 86psi
